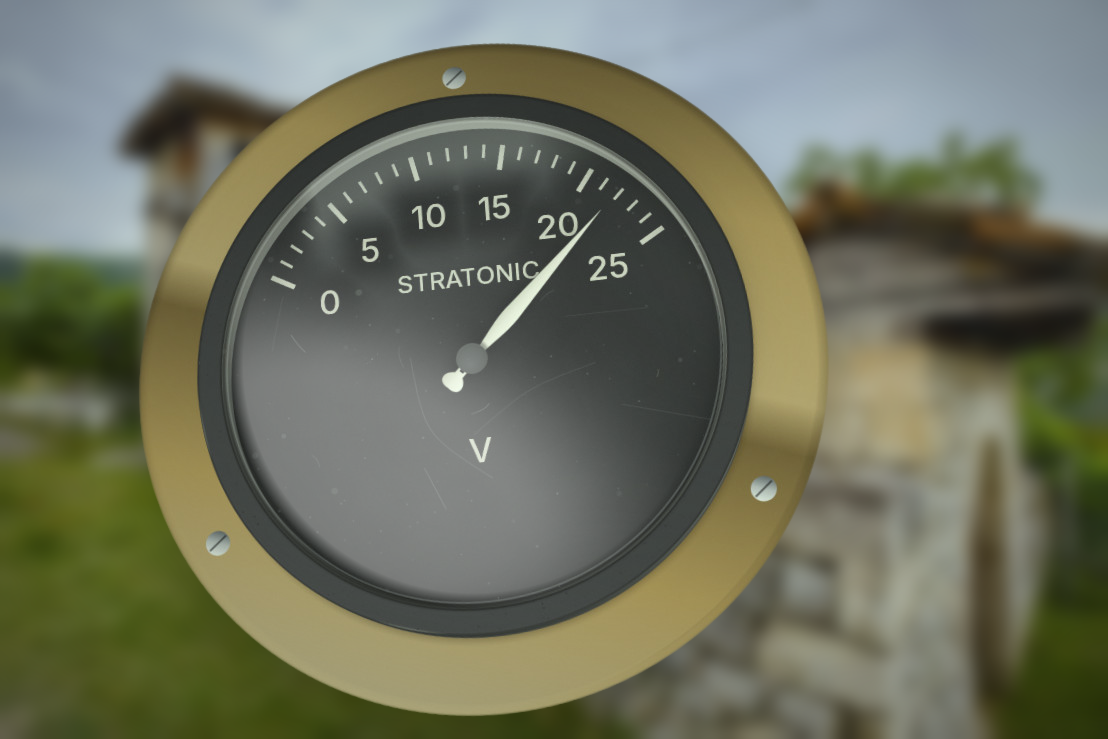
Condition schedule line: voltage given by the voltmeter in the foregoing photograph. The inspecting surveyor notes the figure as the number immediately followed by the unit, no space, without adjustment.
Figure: 22V
